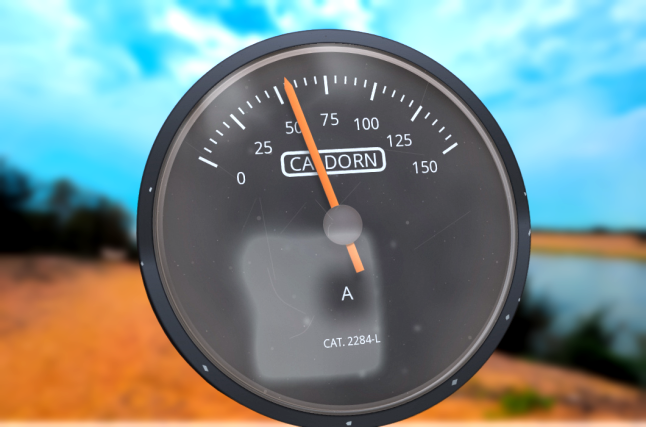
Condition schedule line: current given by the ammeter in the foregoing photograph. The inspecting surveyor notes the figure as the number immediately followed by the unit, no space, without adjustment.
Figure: 55A
